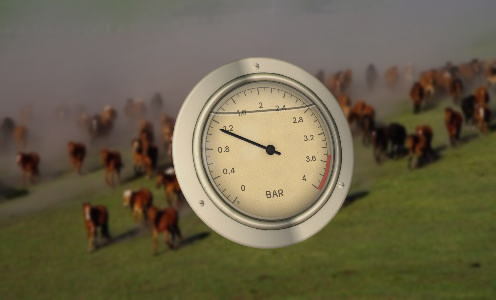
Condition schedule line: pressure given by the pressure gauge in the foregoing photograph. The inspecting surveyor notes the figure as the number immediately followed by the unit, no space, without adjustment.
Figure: 1.1bar
